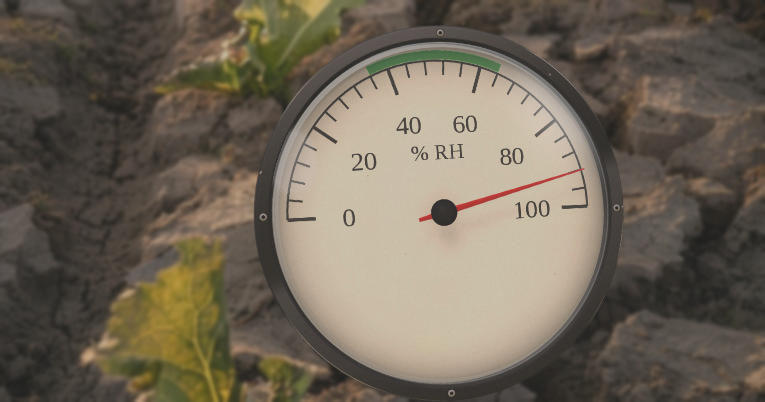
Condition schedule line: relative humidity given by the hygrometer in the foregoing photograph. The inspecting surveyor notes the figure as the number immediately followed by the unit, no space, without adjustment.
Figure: 92%
